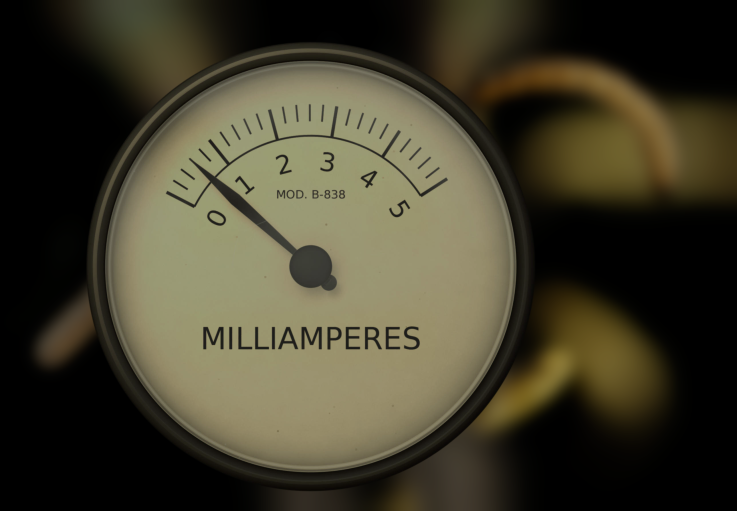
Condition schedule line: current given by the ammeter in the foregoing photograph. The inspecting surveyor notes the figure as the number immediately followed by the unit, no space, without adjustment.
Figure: 0.6mA
